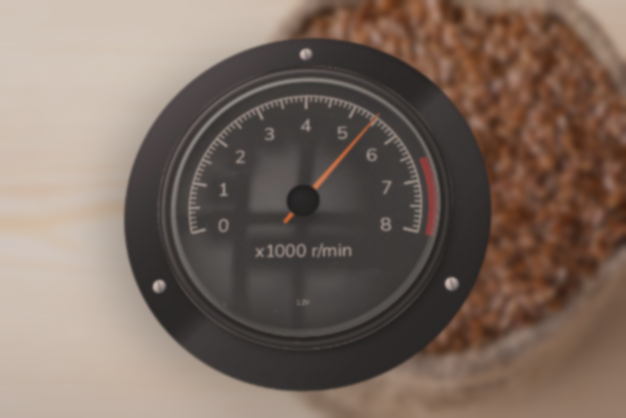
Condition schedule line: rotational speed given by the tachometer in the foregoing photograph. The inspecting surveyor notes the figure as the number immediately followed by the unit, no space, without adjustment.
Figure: 5500rpm
